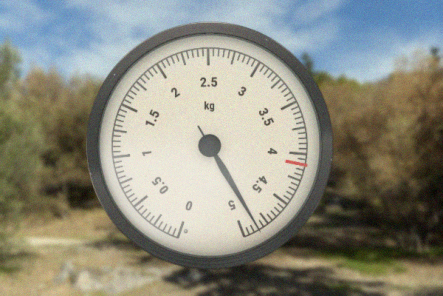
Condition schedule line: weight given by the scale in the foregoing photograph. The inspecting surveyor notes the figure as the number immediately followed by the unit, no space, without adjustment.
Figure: 4.85kg
